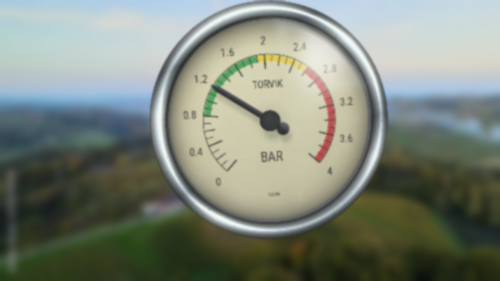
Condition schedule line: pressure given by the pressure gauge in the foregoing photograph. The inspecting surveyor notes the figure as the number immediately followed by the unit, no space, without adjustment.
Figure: 1.2bar
